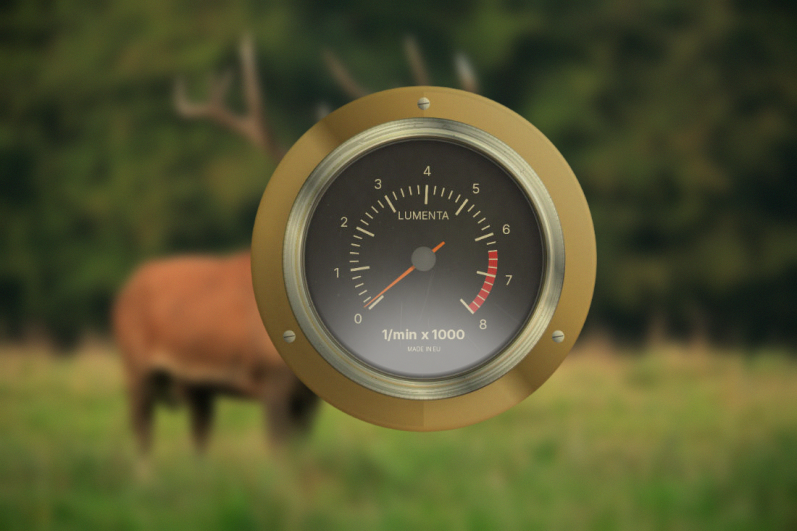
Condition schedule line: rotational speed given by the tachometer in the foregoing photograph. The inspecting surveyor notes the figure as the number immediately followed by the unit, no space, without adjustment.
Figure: 100rpm
